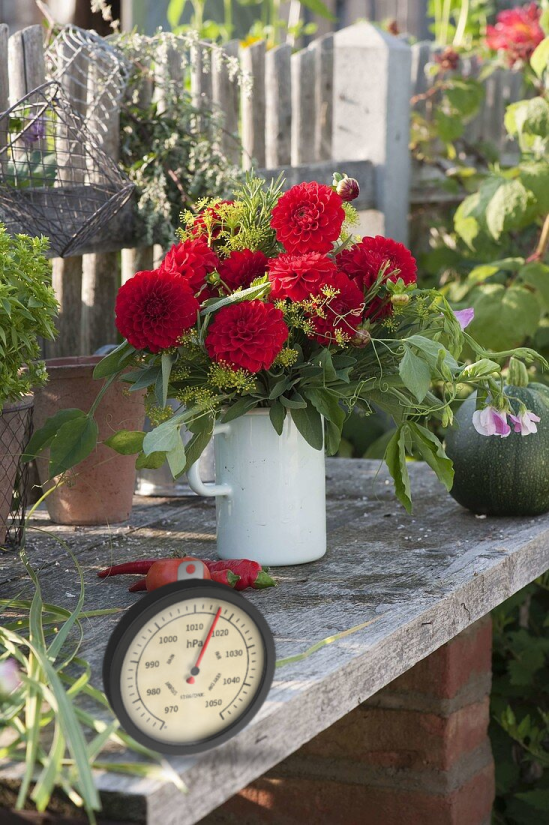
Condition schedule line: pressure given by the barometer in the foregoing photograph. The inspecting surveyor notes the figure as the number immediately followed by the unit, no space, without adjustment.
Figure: 1016hPa
